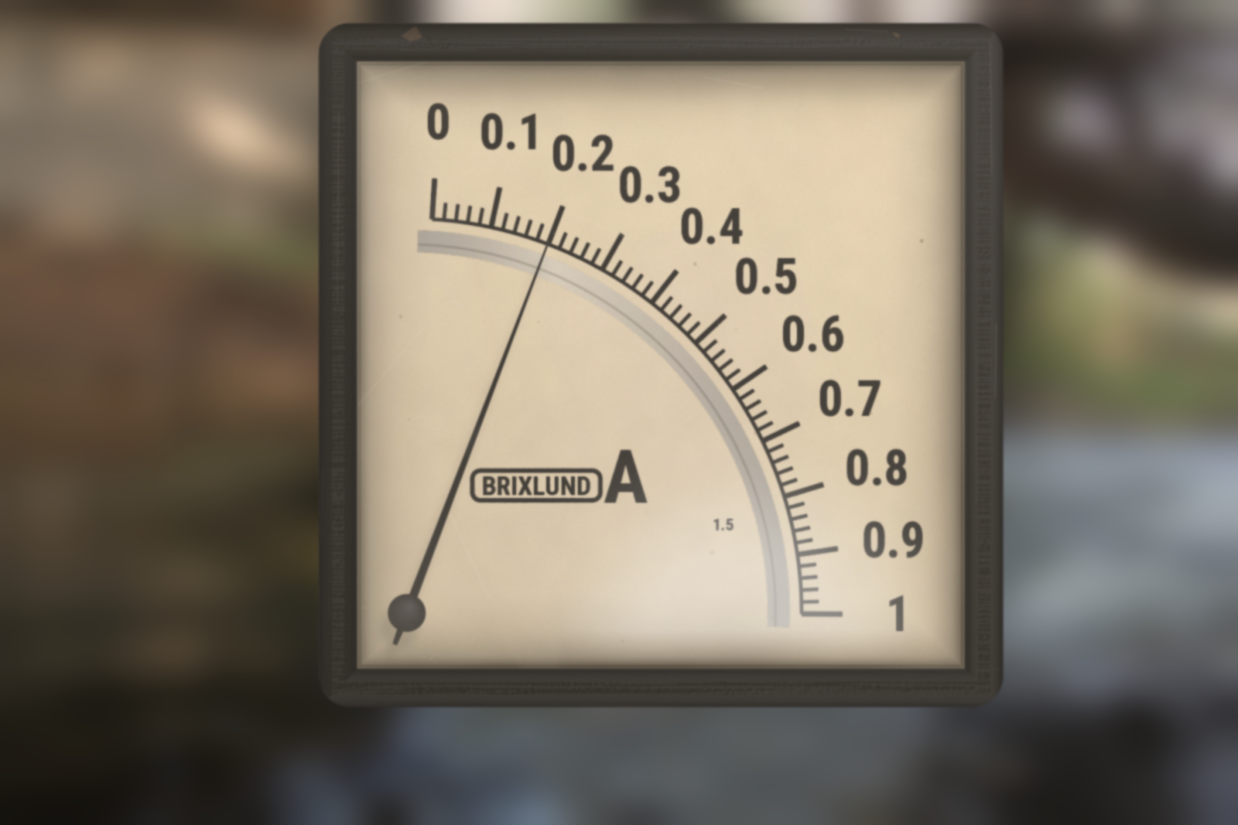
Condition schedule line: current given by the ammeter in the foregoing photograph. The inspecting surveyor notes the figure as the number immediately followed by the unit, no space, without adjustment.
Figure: 0.2A
